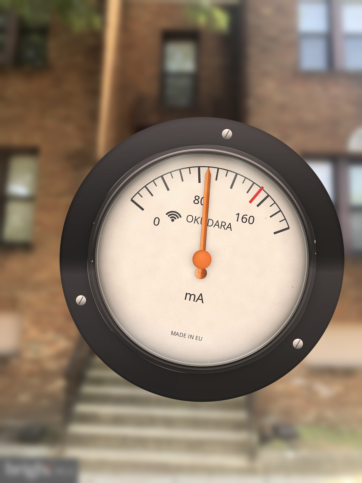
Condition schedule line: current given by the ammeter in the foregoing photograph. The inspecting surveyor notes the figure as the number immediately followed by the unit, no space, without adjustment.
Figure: 90mA
